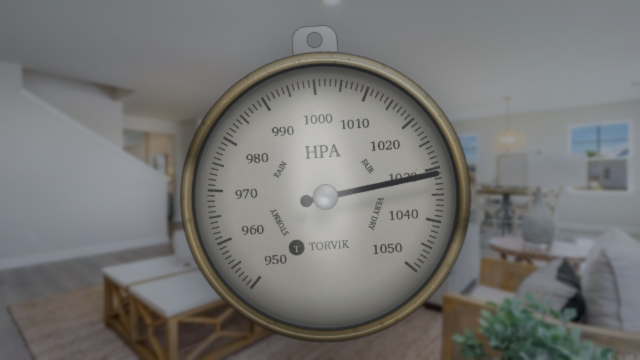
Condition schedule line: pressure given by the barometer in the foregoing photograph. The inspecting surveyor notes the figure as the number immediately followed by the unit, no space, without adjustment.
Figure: 1031hPa
